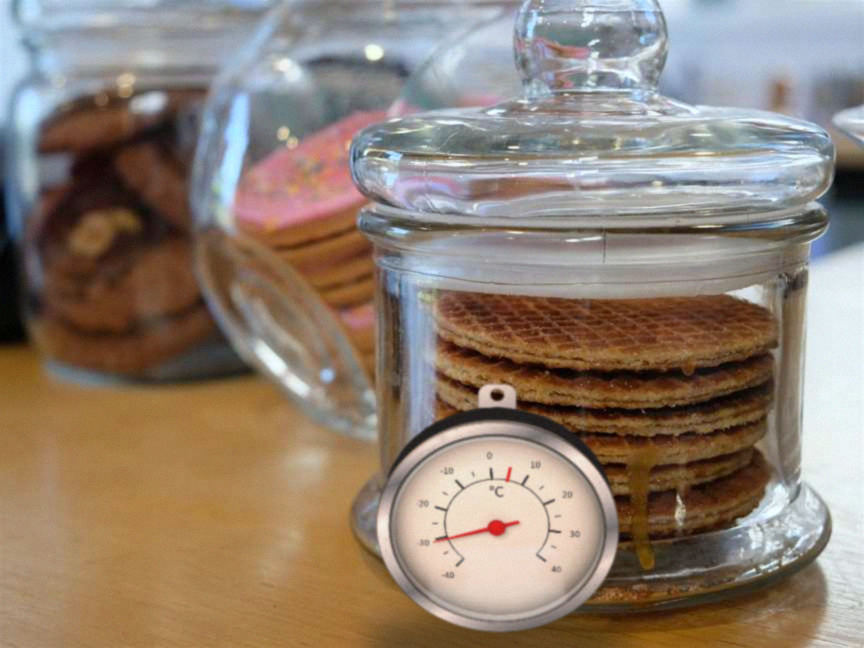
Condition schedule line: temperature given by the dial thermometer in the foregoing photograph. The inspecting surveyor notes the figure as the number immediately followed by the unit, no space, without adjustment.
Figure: -30°C
